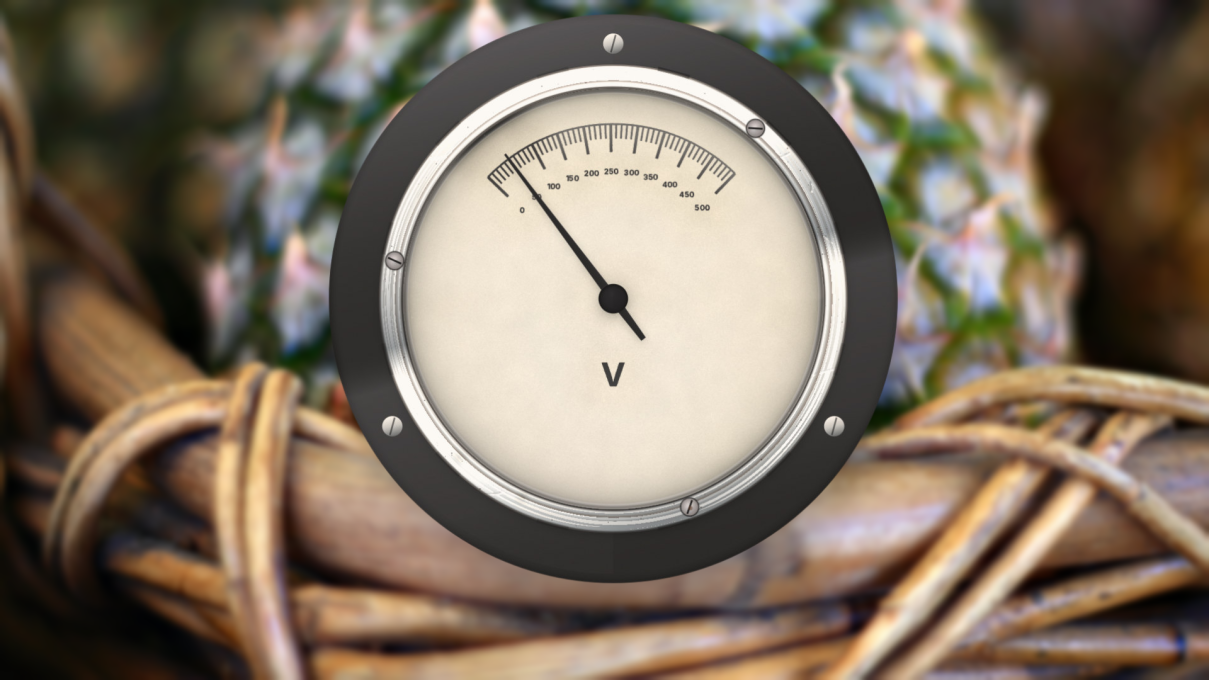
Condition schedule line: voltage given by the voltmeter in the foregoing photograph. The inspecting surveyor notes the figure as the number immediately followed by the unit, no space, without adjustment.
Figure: 50V
